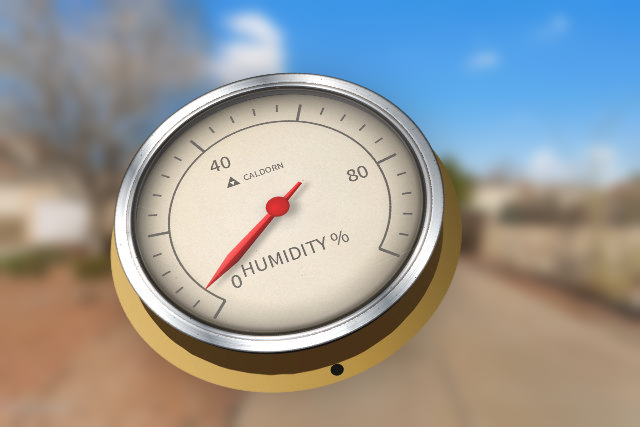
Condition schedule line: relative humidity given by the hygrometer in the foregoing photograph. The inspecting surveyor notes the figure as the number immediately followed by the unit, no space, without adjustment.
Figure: 4%
